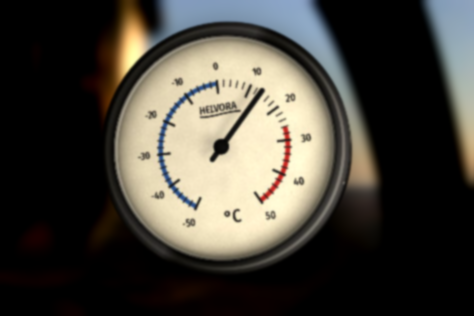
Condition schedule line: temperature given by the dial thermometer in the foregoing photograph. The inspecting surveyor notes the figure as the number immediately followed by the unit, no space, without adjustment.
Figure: 14°C
